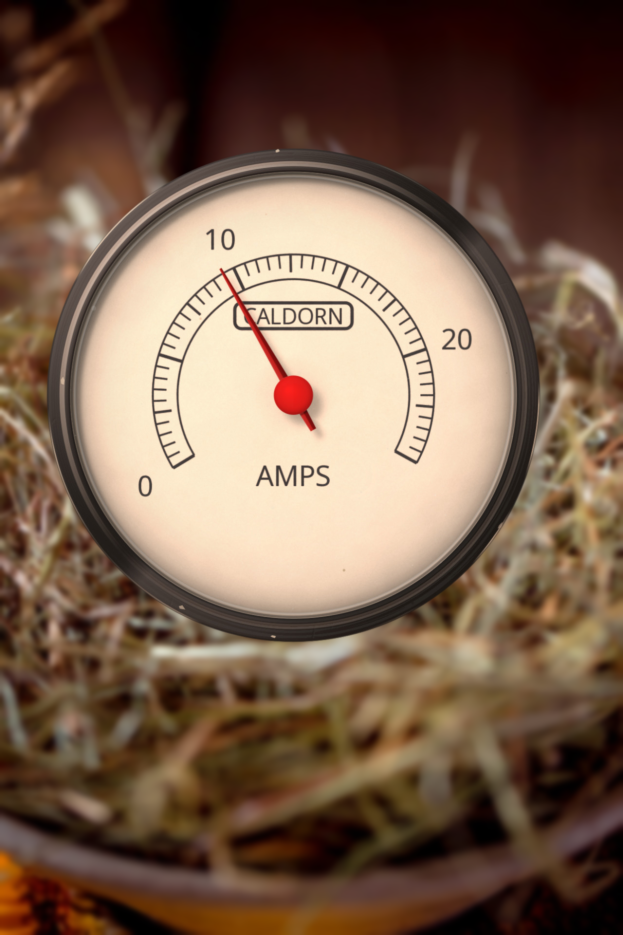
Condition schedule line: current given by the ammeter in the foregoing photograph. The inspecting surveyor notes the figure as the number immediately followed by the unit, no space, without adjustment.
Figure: 9.5A
